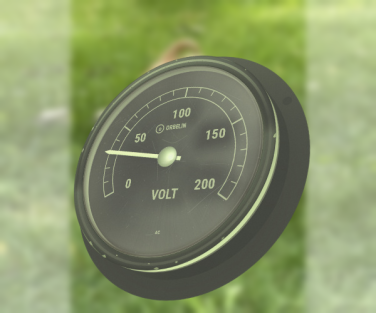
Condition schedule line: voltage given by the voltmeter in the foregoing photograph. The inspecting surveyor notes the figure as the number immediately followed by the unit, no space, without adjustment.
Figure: 30V
